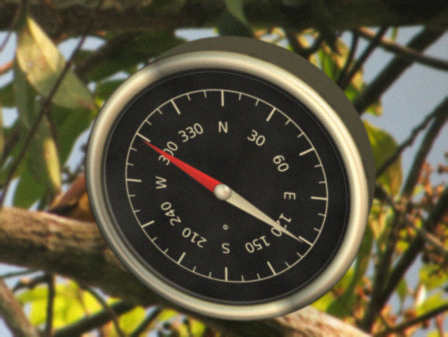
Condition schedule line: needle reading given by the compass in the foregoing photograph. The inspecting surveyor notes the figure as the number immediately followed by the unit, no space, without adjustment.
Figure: 300°
